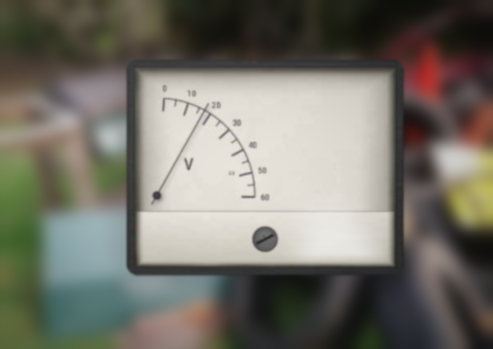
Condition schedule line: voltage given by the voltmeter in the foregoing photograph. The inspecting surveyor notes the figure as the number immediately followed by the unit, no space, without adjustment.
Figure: 17.5V
